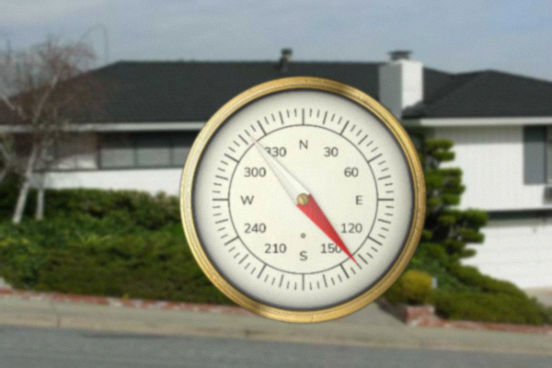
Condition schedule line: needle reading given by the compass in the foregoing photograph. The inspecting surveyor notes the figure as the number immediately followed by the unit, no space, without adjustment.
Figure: 140°
